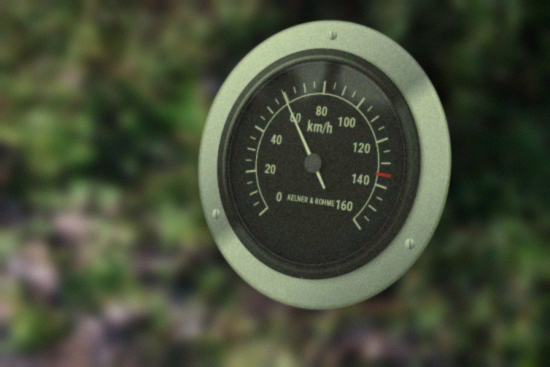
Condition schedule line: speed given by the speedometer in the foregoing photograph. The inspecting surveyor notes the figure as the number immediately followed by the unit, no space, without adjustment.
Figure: 60km/h
